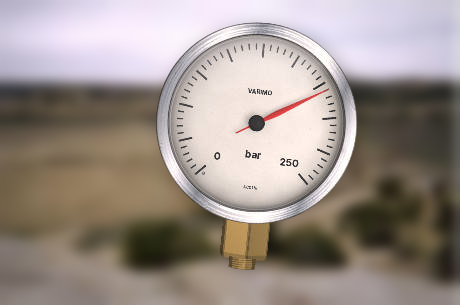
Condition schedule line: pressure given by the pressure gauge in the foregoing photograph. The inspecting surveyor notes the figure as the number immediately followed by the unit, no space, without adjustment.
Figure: 180bar
